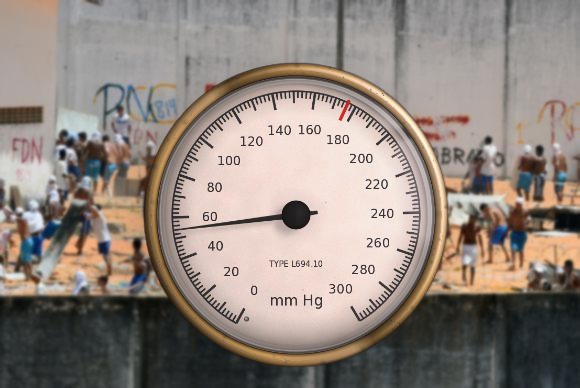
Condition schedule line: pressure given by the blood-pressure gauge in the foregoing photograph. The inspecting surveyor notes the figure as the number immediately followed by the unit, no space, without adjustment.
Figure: 54mmHg
